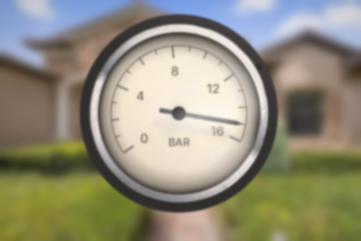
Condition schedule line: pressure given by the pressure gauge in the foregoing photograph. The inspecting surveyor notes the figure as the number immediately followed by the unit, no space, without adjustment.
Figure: 15bar
